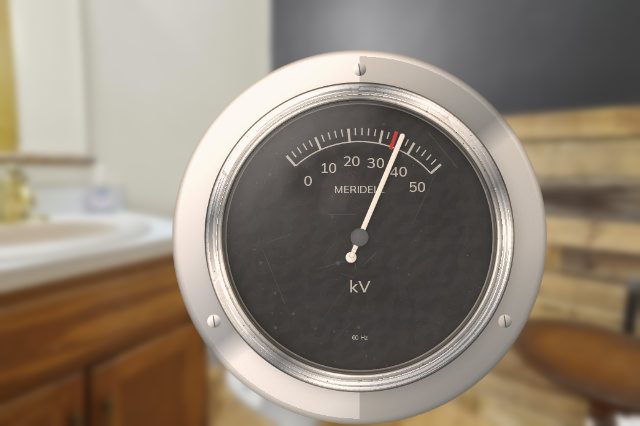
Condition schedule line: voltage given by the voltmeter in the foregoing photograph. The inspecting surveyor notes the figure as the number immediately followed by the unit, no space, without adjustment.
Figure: 36kV
